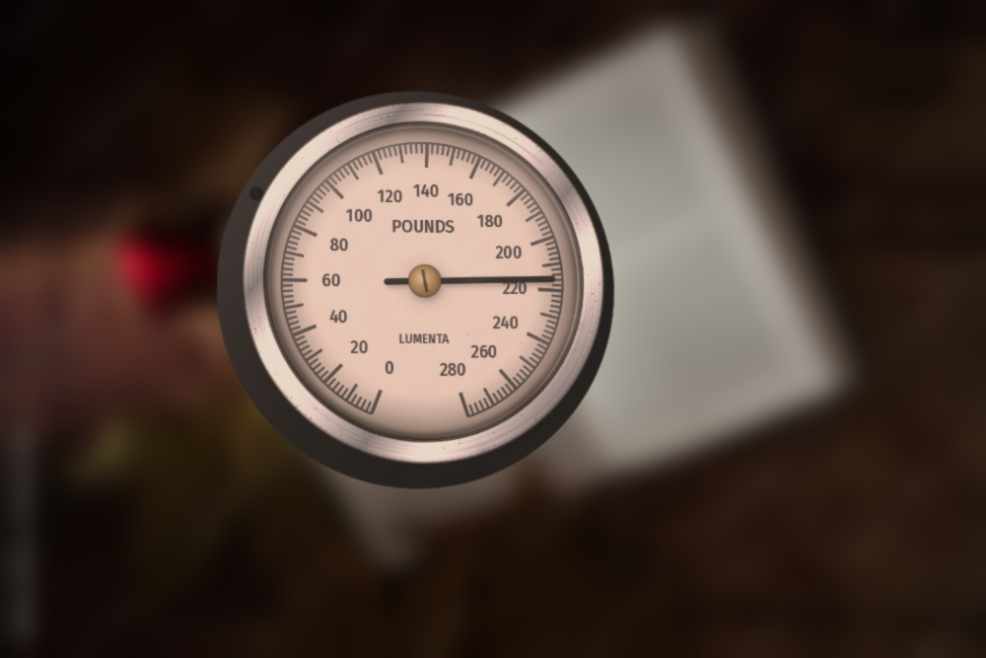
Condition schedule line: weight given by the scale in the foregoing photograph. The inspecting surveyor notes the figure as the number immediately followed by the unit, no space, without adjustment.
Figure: 216lb
